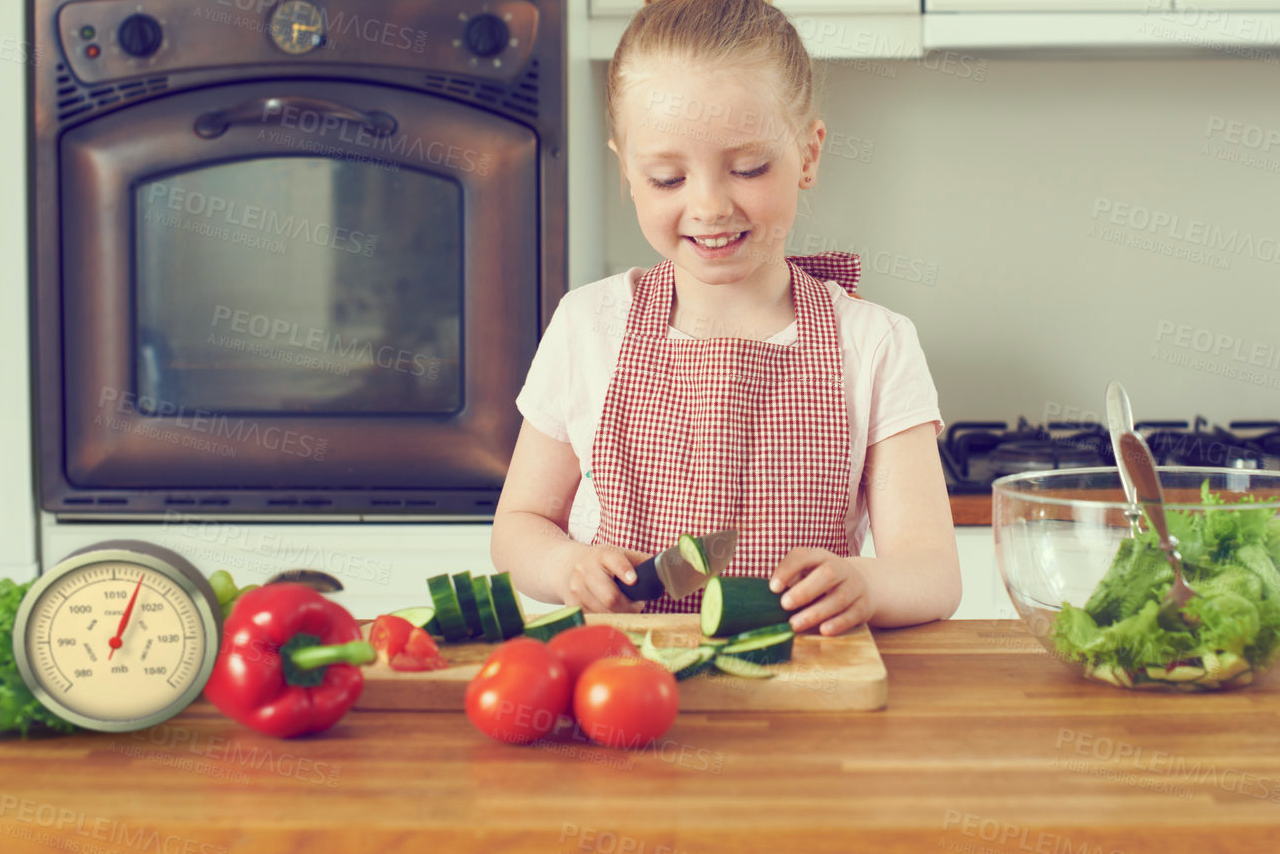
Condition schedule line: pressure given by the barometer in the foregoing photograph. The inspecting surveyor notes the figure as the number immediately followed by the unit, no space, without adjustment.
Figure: 1015mbar
